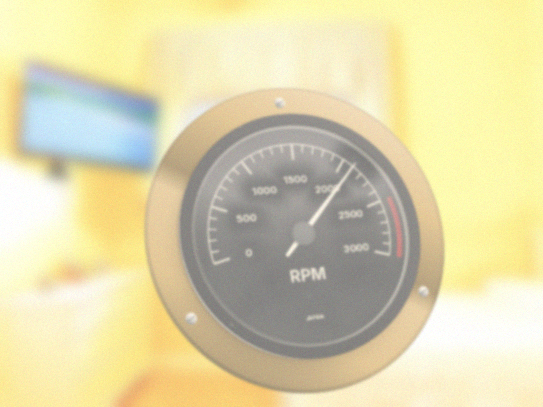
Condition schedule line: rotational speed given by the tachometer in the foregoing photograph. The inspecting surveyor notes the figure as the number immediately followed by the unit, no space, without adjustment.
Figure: 2100rpm
